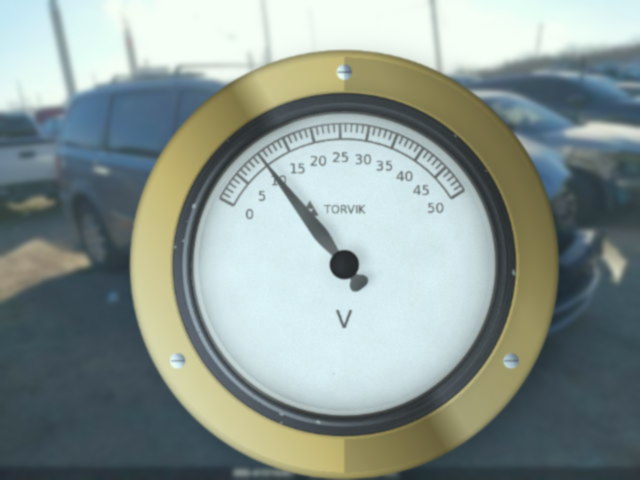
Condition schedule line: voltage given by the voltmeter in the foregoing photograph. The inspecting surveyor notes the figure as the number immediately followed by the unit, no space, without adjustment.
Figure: 10V
